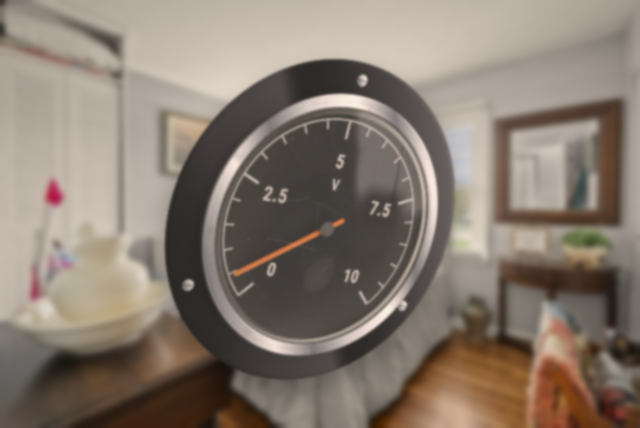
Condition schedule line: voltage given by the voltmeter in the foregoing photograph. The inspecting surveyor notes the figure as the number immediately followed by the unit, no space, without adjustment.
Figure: 0.5V
